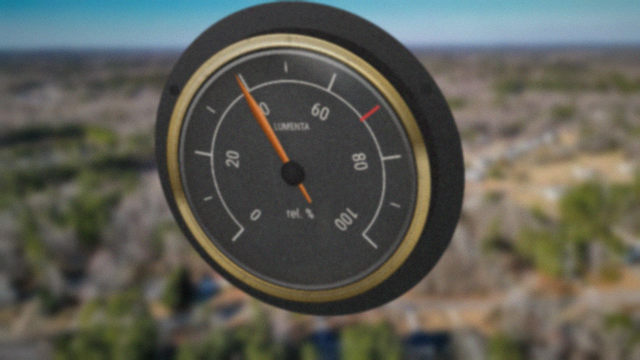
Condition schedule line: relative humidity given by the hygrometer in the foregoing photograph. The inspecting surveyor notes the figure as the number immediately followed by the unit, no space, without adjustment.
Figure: 40%
